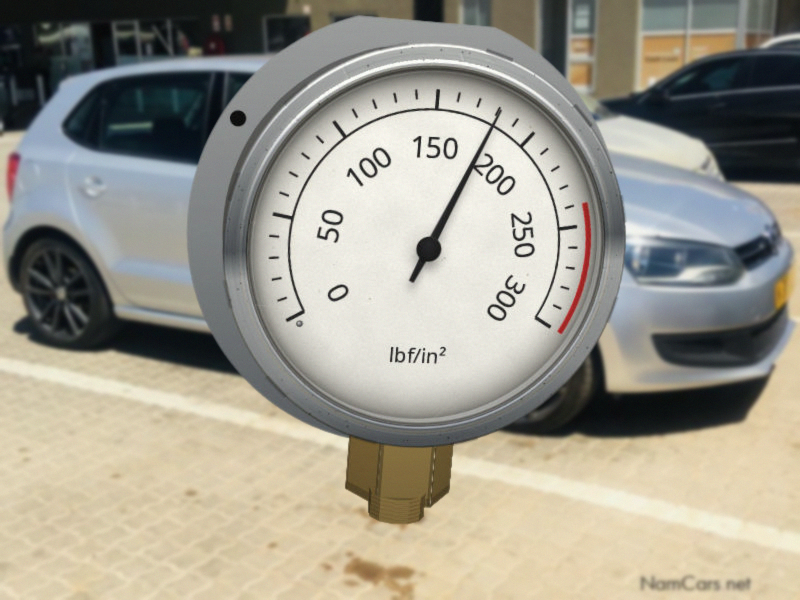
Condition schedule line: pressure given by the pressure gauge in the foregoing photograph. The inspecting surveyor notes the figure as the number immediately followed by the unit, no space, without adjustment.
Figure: 180psi
